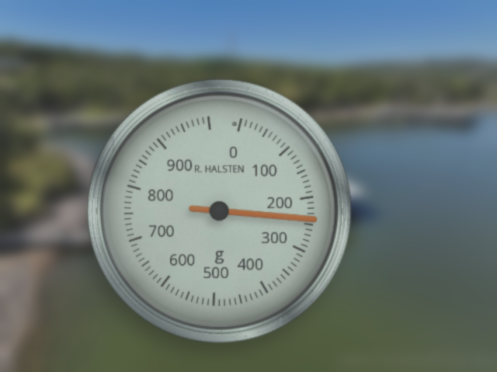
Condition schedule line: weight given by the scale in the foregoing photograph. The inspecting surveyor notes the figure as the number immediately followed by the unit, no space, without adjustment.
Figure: 240g
